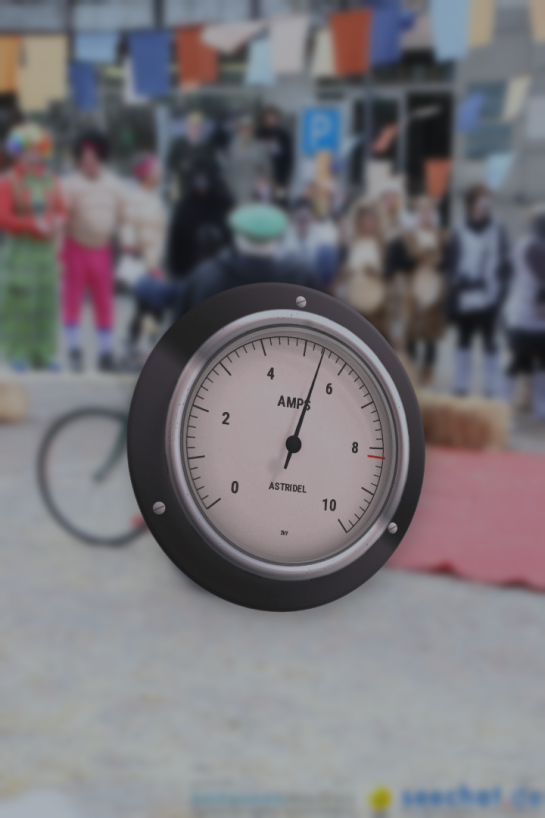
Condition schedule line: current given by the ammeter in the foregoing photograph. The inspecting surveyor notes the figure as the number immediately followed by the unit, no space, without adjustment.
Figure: 5.4A
